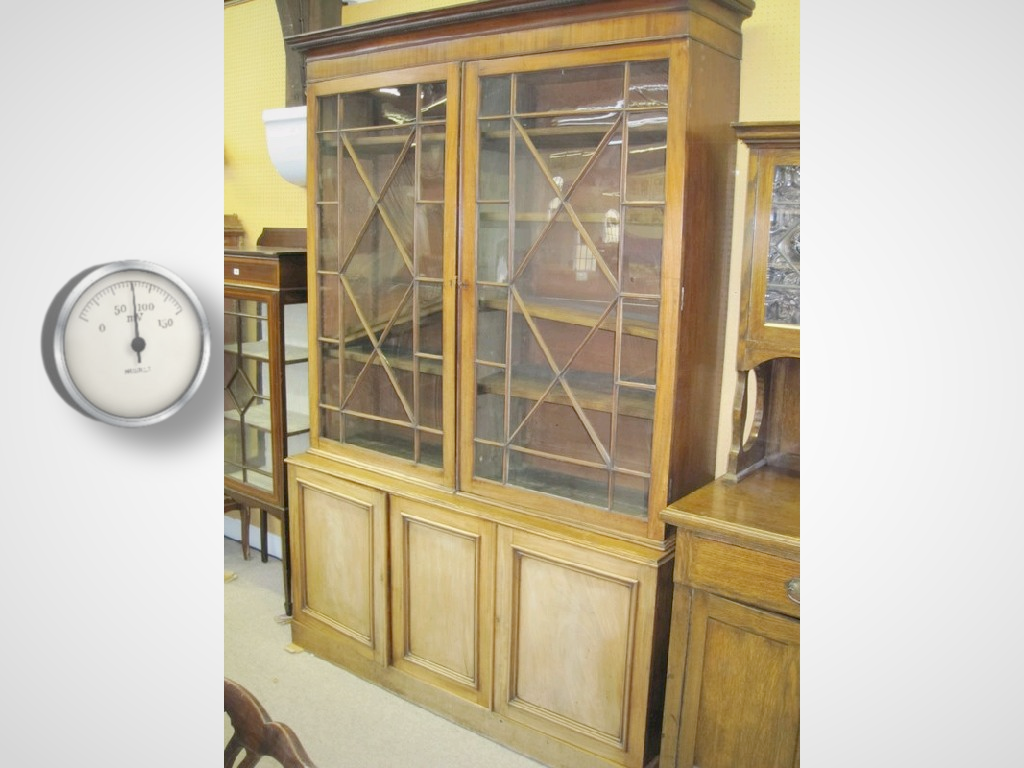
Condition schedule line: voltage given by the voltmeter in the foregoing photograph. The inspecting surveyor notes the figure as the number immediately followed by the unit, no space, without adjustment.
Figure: 75mV
